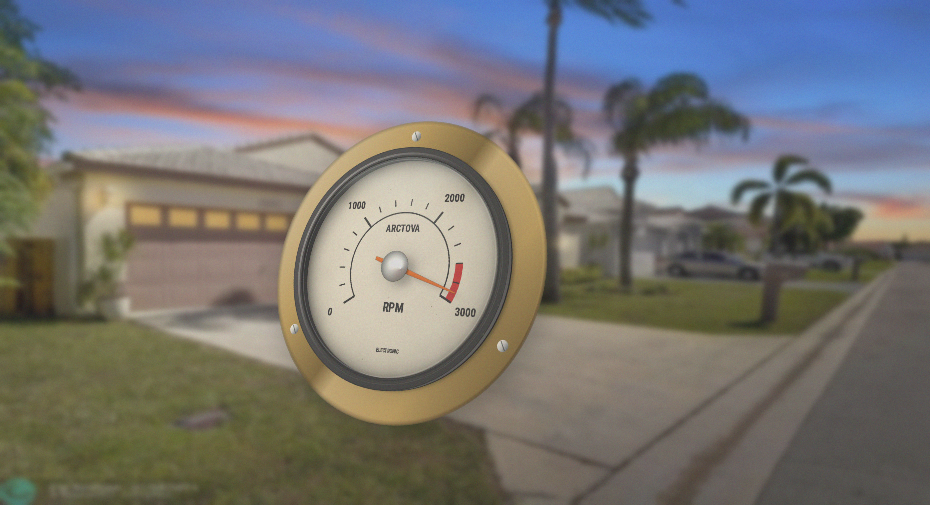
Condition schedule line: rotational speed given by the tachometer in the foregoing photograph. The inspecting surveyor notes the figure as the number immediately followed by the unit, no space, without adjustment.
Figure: 2900rpm
